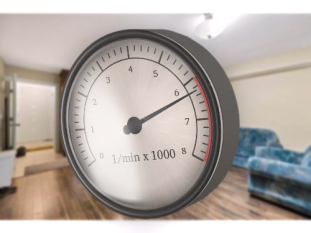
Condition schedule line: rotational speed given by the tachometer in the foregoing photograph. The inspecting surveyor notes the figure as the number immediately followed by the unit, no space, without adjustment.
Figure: 6300rpm
